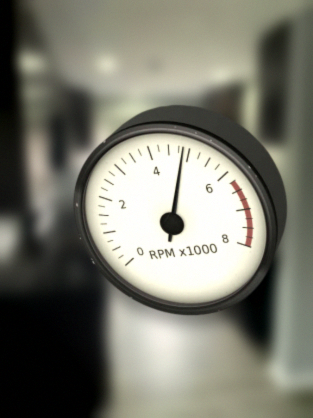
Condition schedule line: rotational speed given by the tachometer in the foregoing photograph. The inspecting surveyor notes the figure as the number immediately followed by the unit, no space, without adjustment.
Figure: 4875rpm
